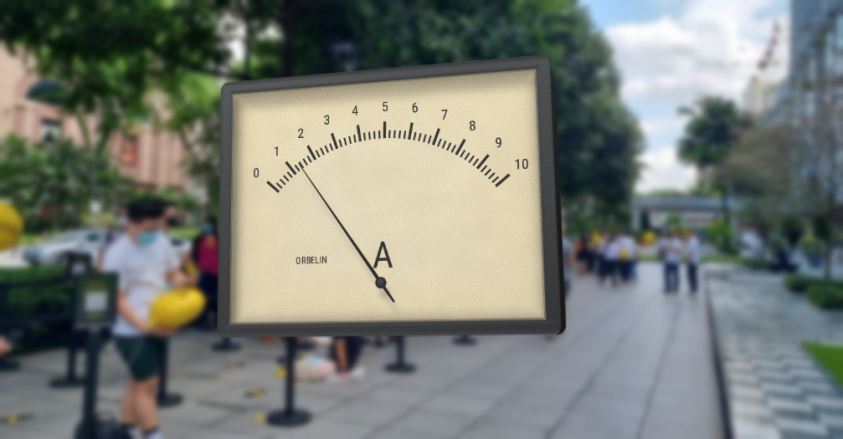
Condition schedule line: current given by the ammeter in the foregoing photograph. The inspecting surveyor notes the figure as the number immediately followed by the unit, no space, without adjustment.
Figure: 1.4A
